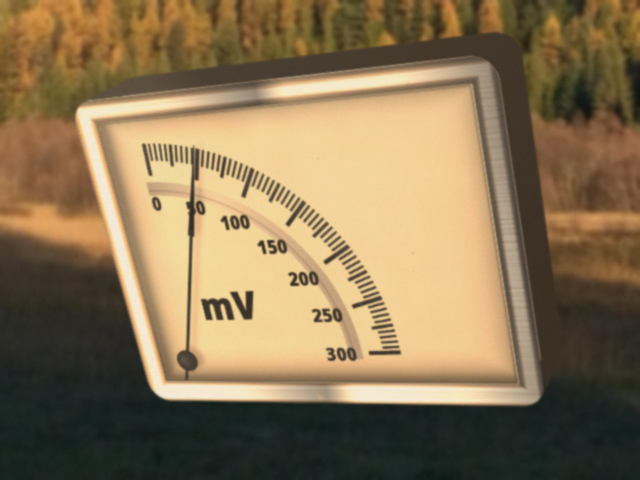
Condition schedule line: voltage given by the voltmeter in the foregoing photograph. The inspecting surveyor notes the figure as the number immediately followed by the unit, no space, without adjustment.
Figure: 50mV
